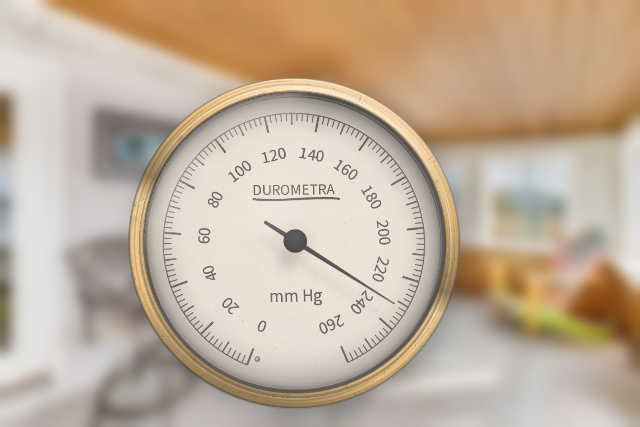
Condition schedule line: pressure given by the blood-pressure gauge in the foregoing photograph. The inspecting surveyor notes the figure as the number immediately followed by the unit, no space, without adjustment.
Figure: 232mmHg
